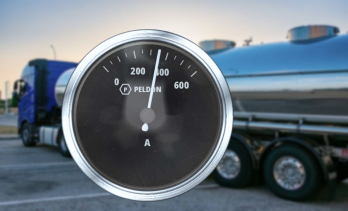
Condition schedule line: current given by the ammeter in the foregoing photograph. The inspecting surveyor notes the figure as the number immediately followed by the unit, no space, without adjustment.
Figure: 350A
